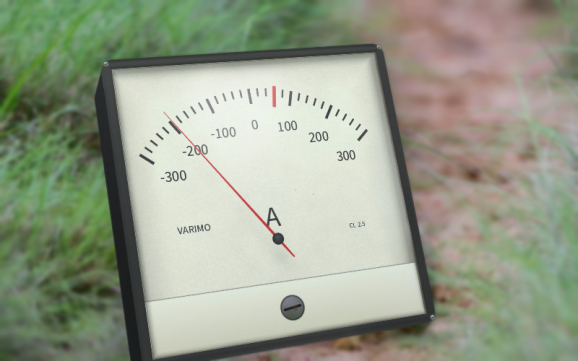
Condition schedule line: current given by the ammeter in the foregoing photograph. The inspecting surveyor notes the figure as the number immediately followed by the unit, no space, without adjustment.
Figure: -200A
